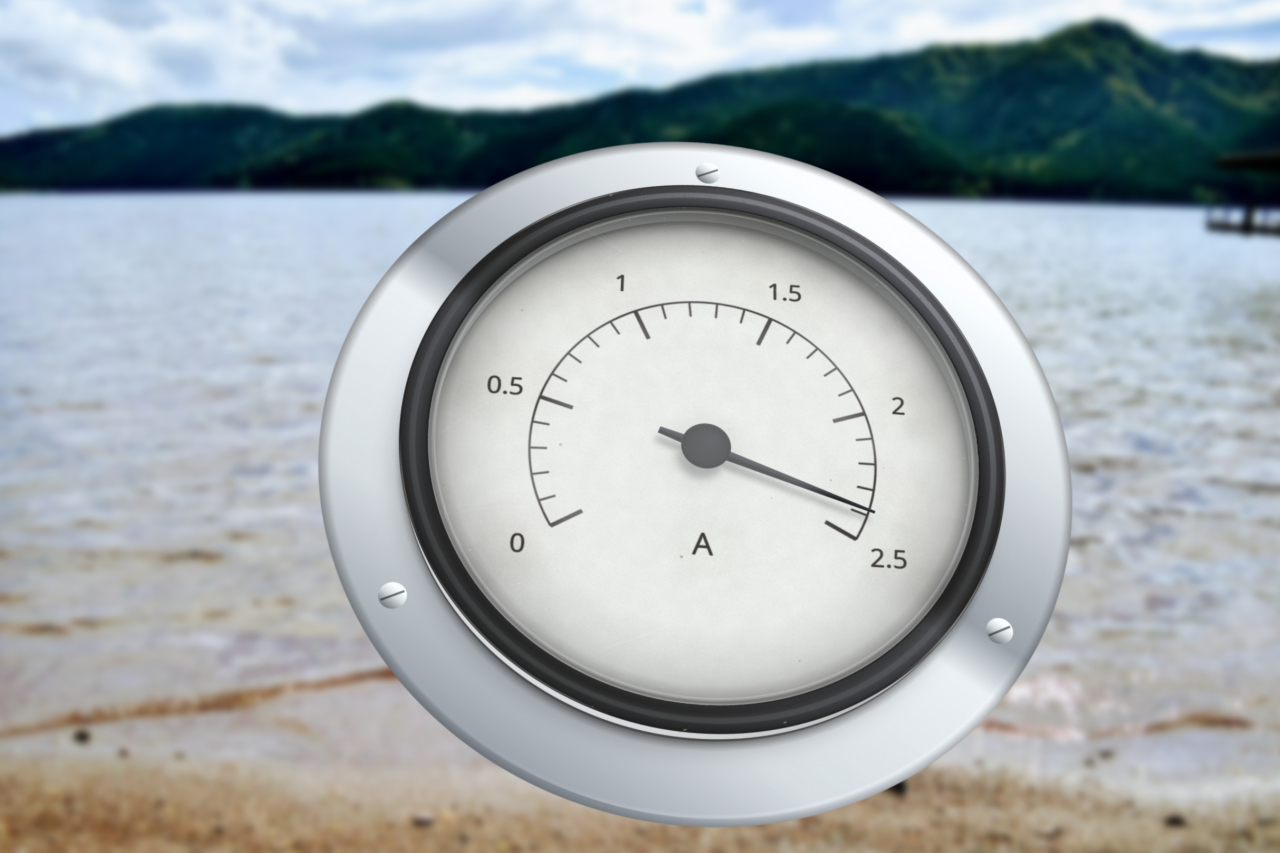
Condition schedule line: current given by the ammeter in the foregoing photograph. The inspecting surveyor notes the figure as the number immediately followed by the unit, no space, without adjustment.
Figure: 2.4A
